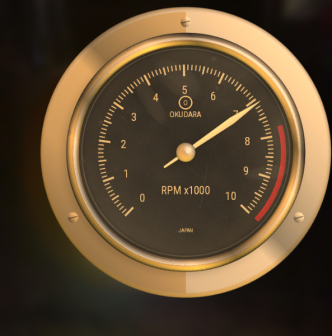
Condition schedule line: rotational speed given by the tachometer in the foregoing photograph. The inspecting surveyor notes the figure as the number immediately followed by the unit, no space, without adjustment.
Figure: 7100rpm
